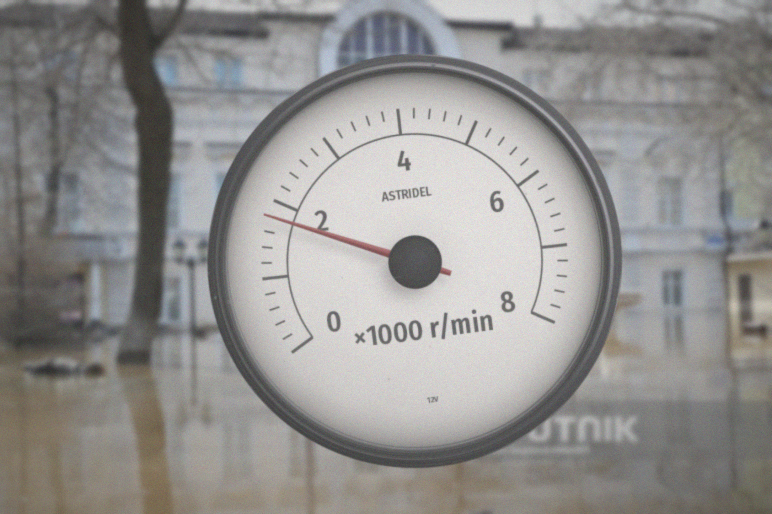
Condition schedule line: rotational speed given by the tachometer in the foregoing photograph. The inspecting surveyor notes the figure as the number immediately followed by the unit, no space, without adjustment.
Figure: 1800rpm
